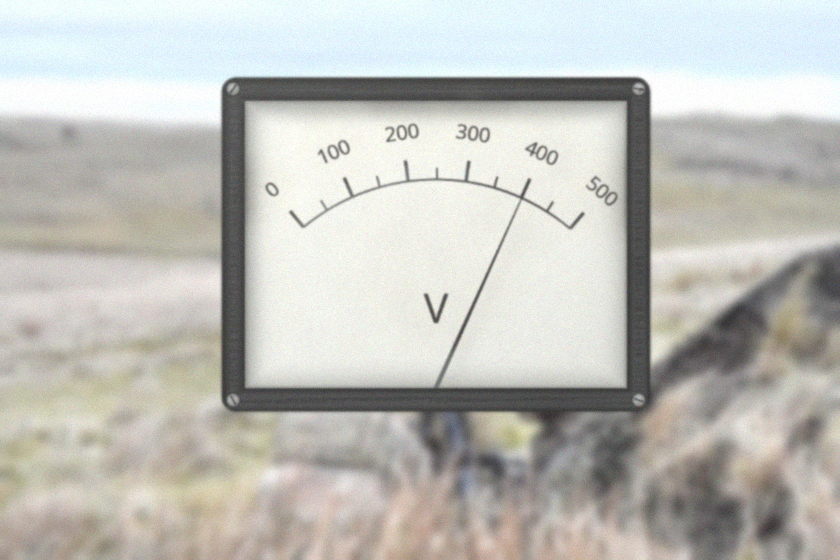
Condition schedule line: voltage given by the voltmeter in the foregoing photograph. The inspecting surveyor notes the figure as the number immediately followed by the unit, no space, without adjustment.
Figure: 400V
